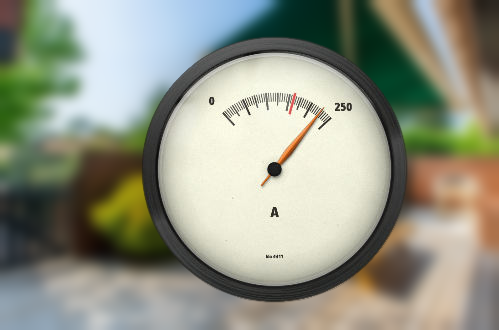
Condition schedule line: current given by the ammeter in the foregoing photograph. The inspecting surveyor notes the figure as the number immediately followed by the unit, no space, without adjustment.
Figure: 225A
